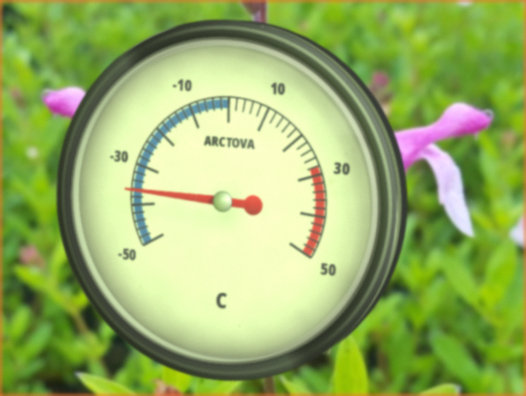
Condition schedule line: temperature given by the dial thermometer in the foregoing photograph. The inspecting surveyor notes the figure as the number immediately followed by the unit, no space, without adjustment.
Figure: -36°C
